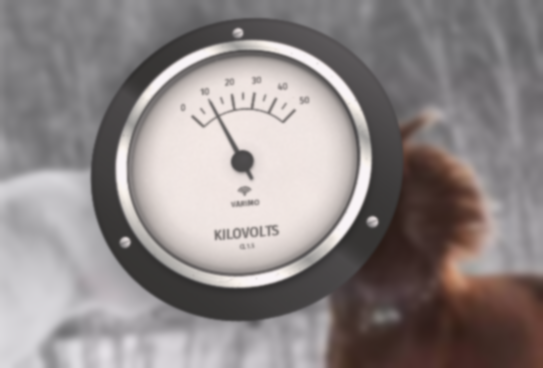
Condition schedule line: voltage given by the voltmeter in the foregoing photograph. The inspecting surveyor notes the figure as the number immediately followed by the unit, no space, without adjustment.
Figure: 10kV
